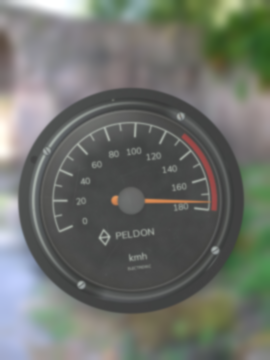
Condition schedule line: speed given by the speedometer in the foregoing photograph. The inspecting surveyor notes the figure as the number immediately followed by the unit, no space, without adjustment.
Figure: 175km/h
